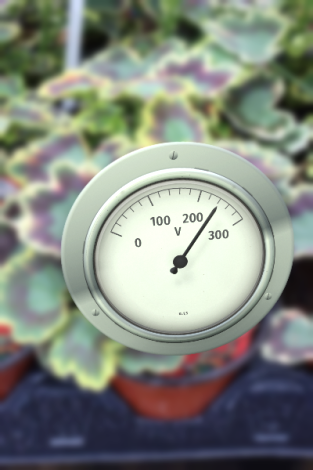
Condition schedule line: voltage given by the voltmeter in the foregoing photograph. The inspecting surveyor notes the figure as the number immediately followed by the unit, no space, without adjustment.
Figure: 240V
